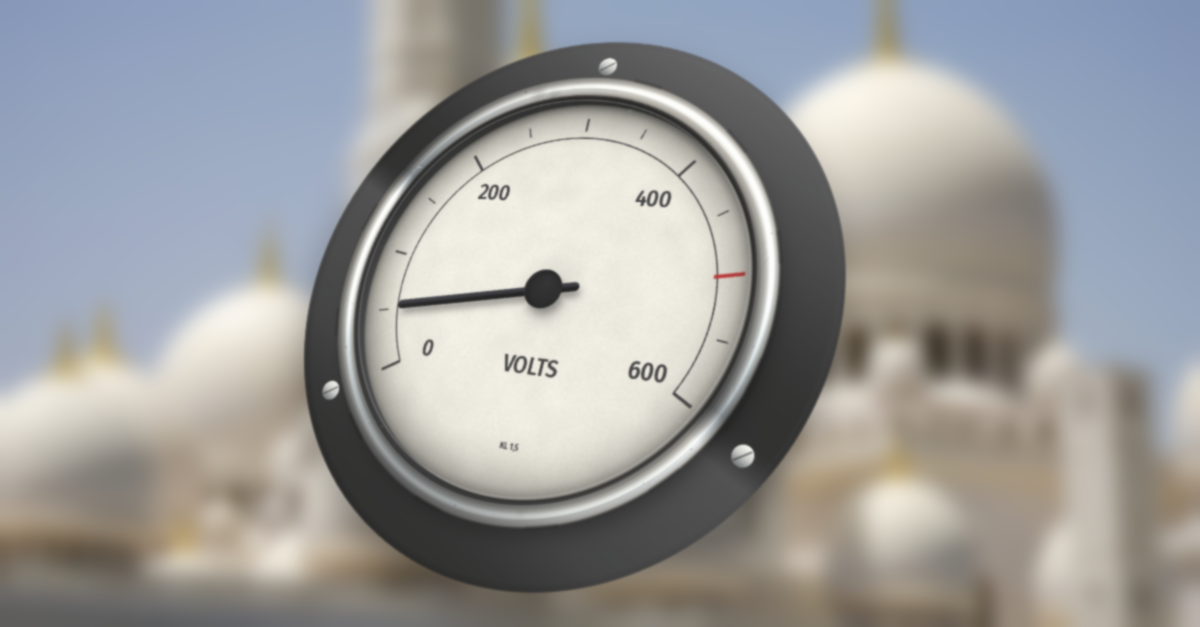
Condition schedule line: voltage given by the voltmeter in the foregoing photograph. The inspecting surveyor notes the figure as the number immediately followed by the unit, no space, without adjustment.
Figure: 50V
